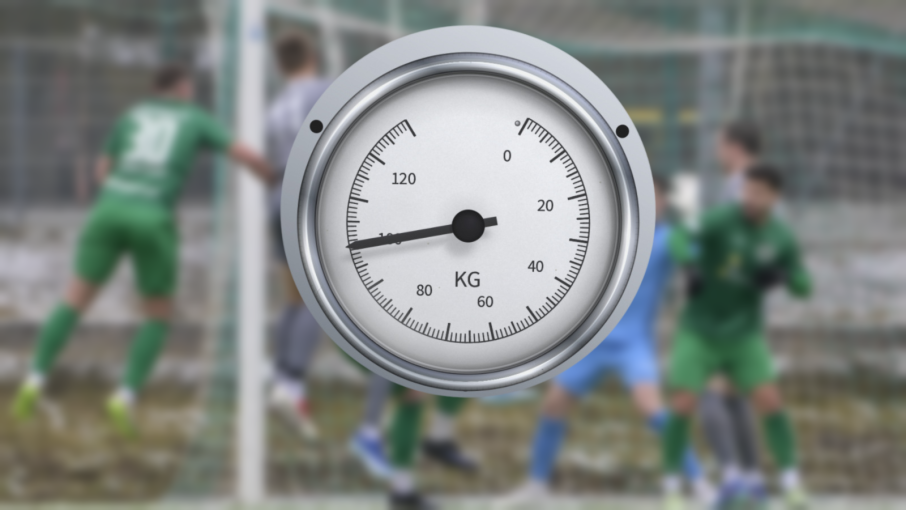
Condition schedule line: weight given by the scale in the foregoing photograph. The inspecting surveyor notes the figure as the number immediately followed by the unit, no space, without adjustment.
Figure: 100kg
